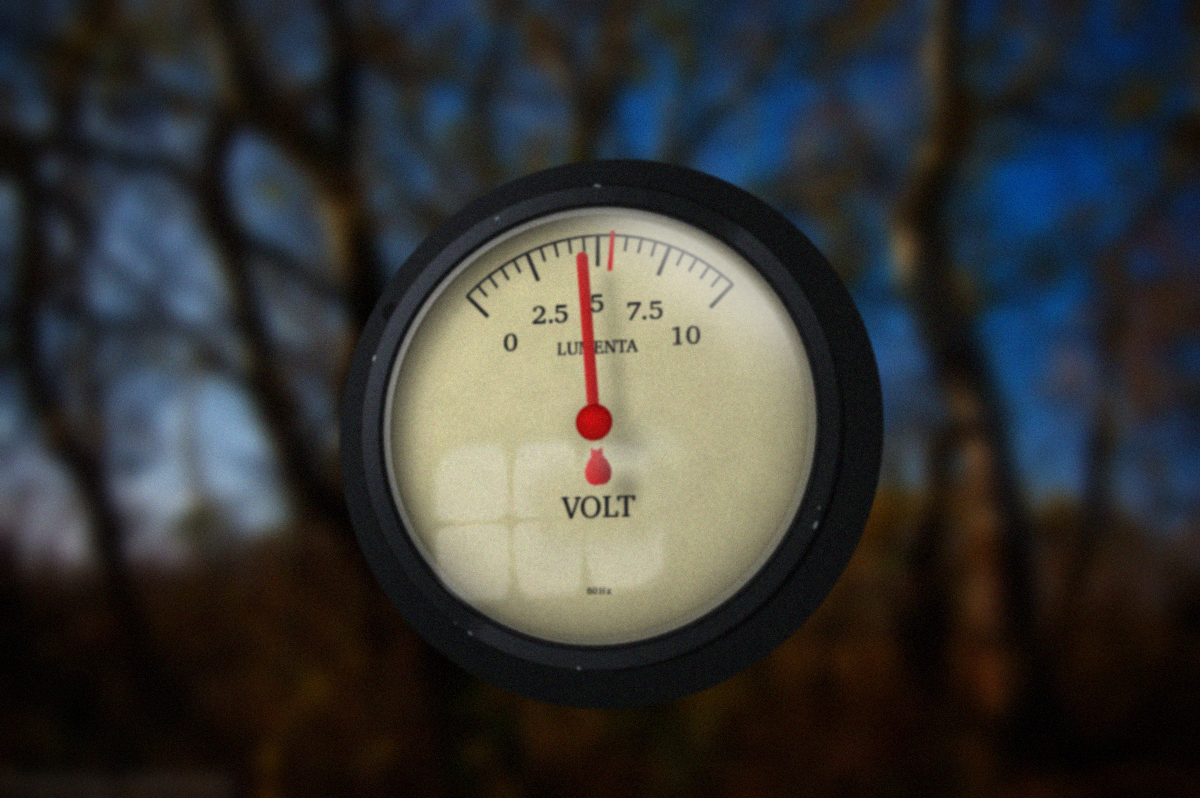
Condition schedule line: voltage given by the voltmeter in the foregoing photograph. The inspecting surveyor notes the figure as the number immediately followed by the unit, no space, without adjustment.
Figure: 4.5V
